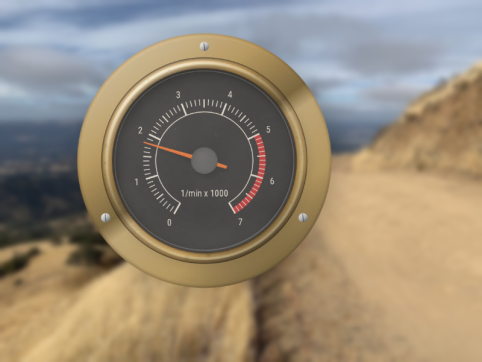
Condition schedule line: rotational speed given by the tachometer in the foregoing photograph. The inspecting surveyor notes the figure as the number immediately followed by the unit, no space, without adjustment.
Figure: 1800rpm
